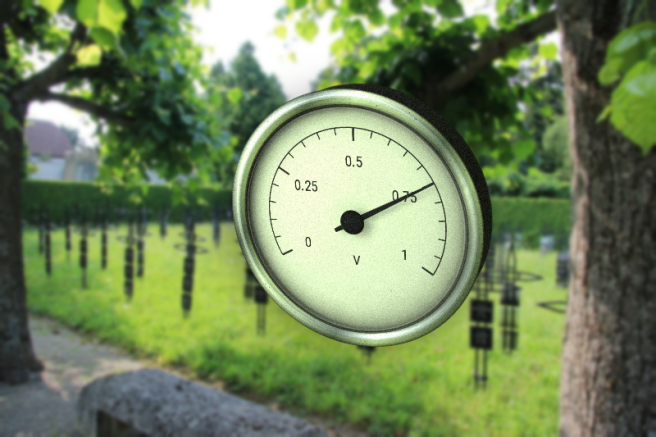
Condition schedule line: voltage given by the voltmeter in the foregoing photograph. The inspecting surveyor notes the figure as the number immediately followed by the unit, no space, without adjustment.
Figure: 0.75V
